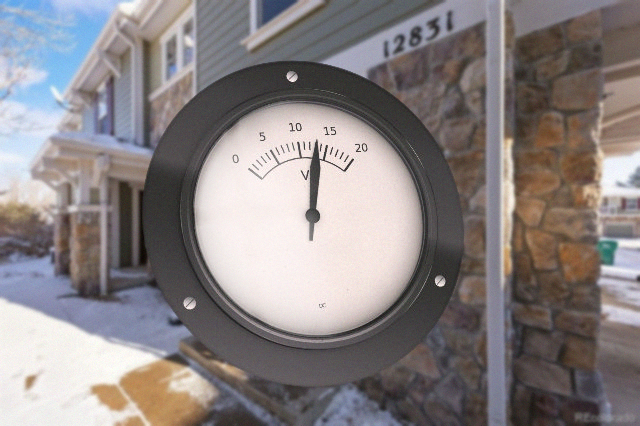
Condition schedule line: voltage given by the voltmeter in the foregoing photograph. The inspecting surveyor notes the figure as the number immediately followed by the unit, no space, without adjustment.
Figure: 13V
